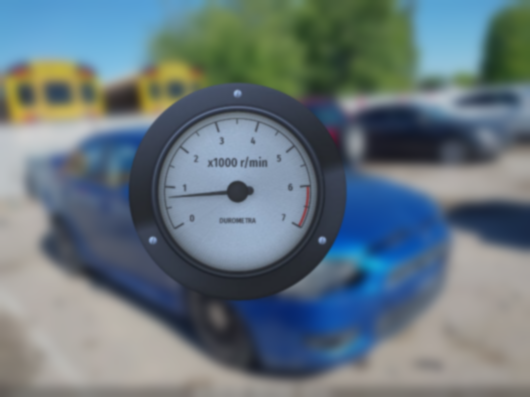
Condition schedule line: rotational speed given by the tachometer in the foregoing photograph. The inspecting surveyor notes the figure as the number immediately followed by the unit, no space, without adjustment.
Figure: 750rpm
